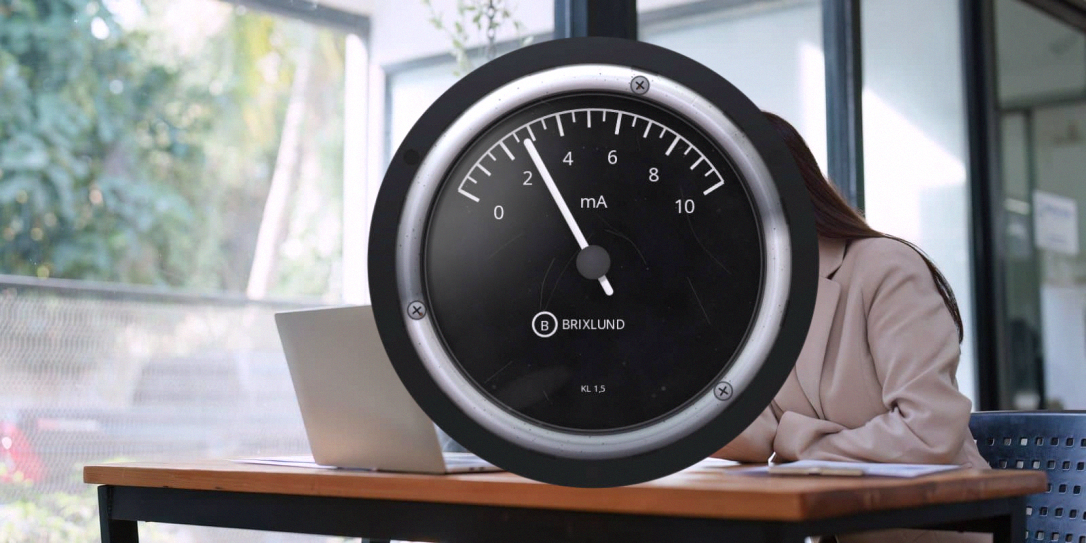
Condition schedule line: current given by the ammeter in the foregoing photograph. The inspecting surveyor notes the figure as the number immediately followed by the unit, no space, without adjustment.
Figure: 2.75mA
